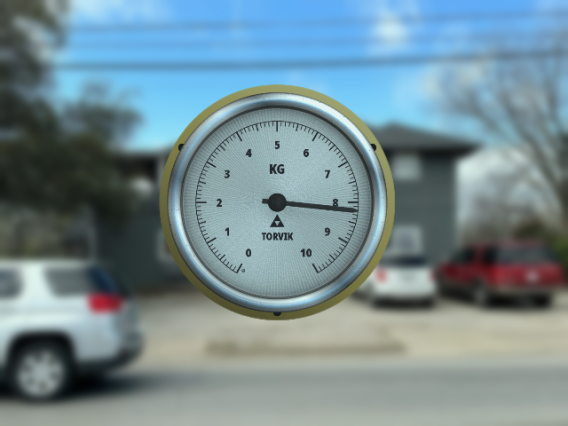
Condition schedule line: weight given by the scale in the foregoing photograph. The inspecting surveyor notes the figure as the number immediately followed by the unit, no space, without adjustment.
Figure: 8.2kg
